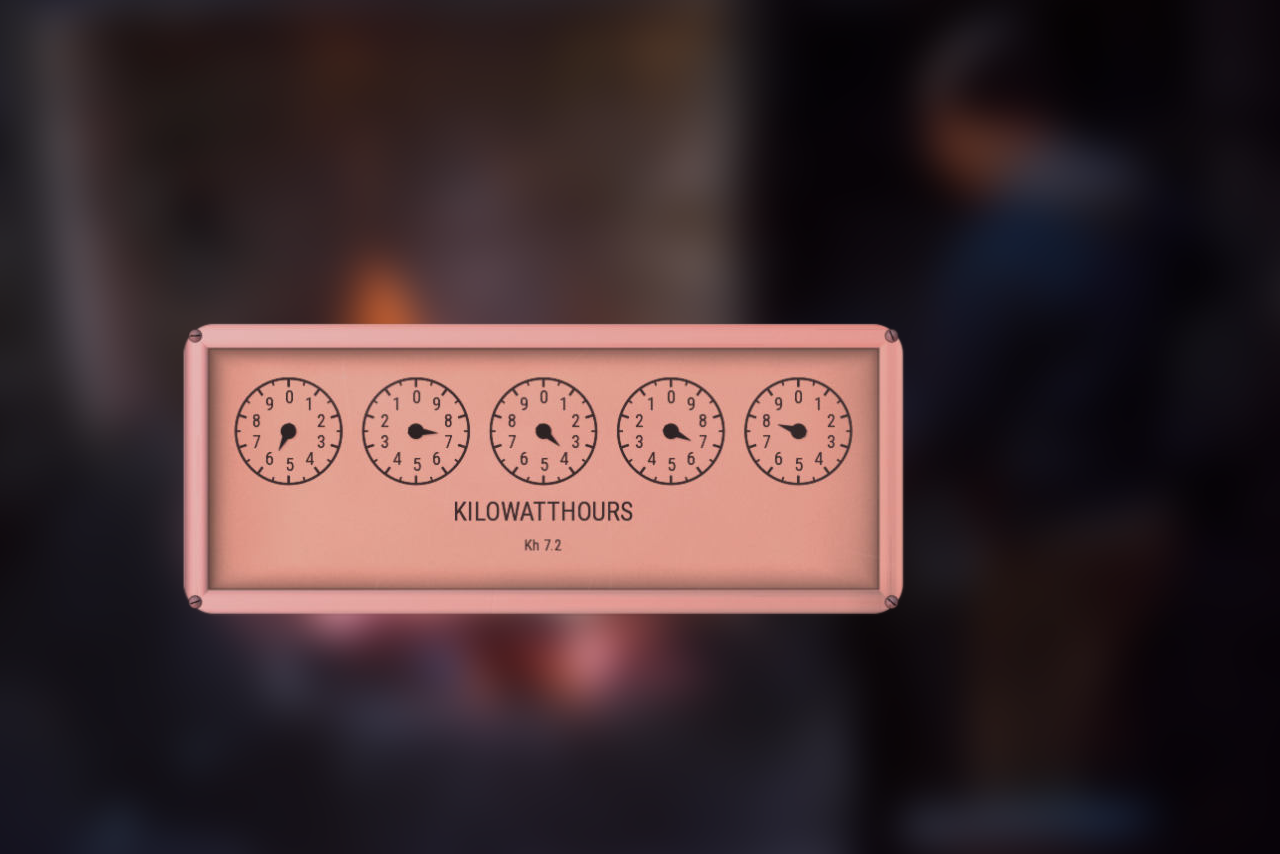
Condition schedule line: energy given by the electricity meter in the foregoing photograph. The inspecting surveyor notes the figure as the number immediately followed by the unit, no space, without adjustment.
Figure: 57368kWh
